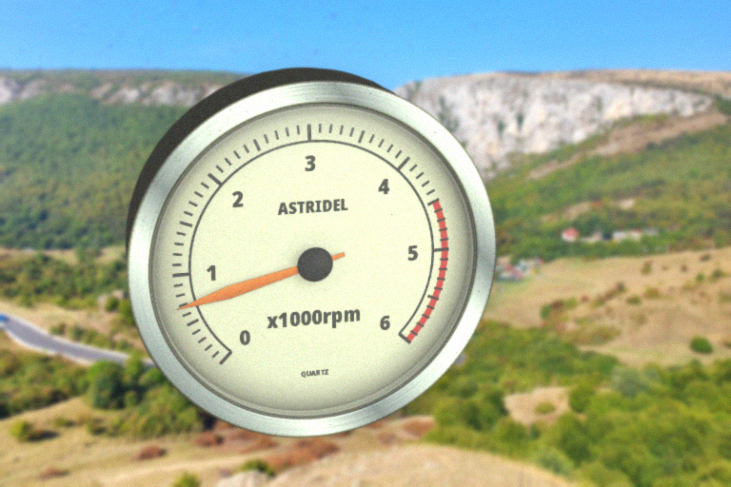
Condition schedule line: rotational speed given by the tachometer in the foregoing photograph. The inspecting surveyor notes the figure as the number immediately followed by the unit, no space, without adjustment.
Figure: 700rpm
